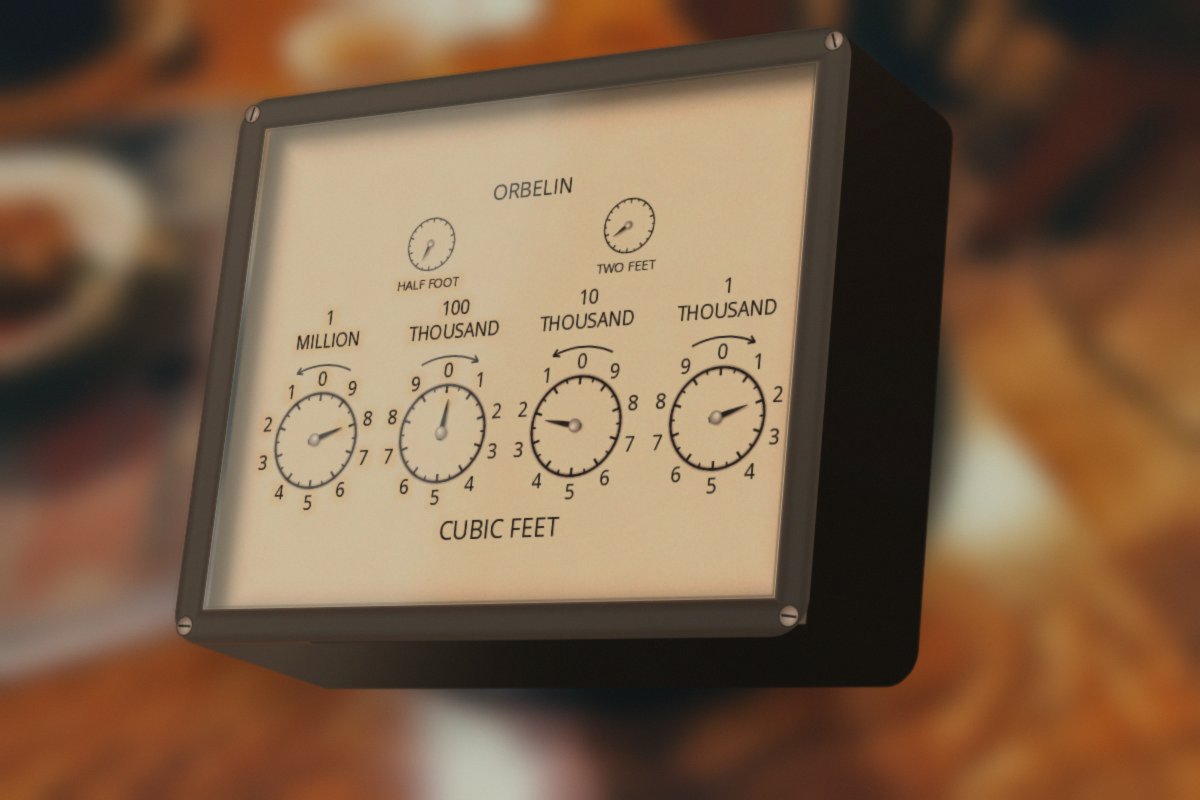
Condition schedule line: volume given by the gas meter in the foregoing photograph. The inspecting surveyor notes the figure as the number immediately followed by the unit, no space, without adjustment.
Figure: 802200ft³
